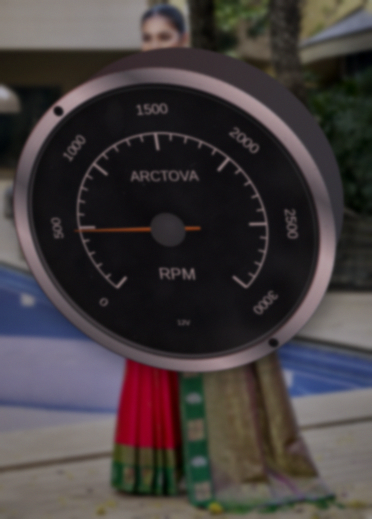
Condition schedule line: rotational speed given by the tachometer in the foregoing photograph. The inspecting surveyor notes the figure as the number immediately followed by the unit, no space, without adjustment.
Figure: 500rpm
